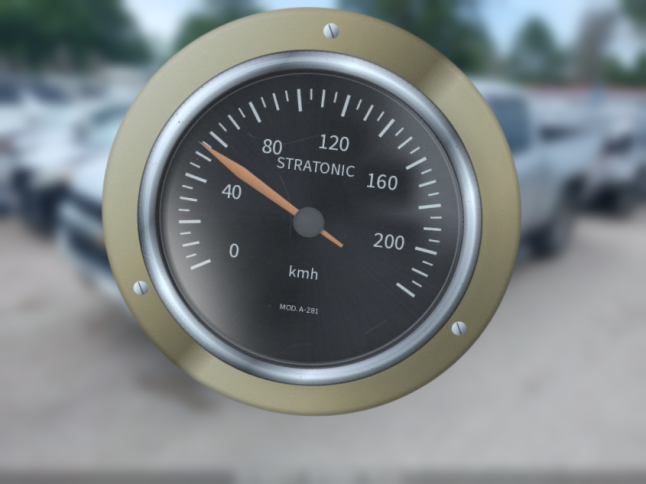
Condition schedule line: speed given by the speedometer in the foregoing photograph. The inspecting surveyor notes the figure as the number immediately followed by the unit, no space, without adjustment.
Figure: 55km/h
